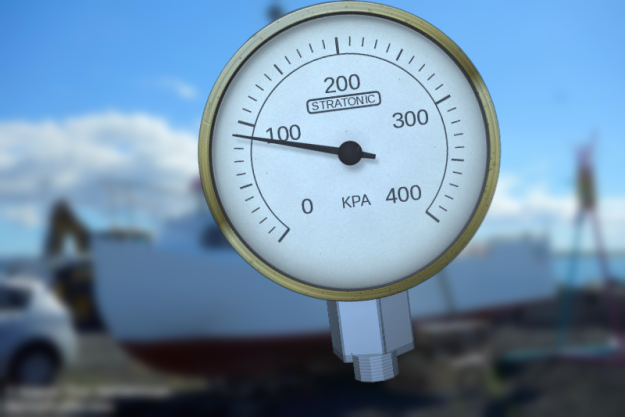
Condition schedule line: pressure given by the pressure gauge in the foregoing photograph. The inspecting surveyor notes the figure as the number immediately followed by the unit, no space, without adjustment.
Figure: 90kPa
